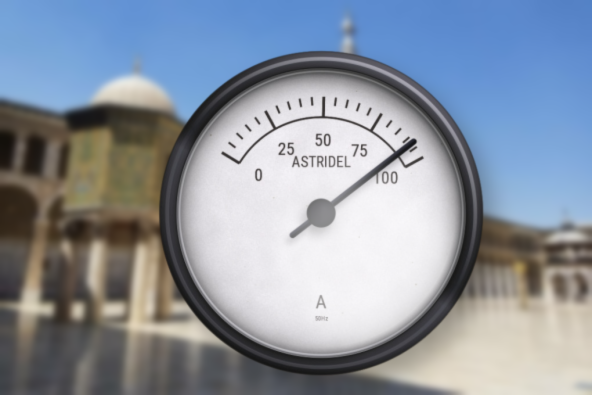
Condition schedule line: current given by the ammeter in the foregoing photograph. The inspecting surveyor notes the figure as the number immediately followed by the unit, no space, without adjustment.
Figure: 92.5A
